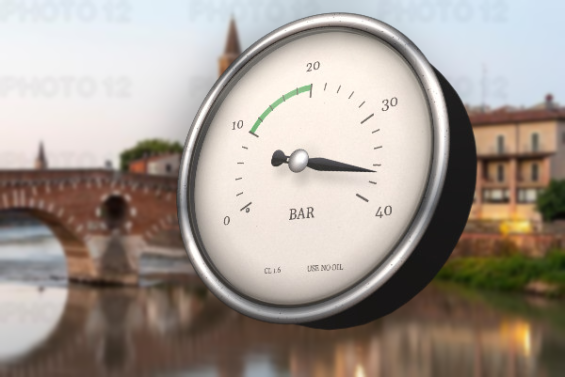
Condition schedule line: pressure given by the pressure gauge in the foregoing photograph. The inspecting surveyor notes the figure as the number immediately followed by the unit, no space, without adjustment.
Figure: 37bar
